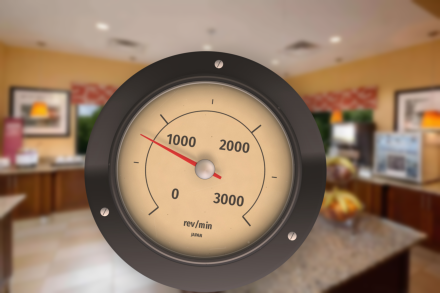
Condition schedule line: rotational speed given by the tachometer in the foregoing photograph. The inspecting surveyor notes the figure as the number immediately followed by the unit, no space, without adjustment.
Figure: 750rpm
